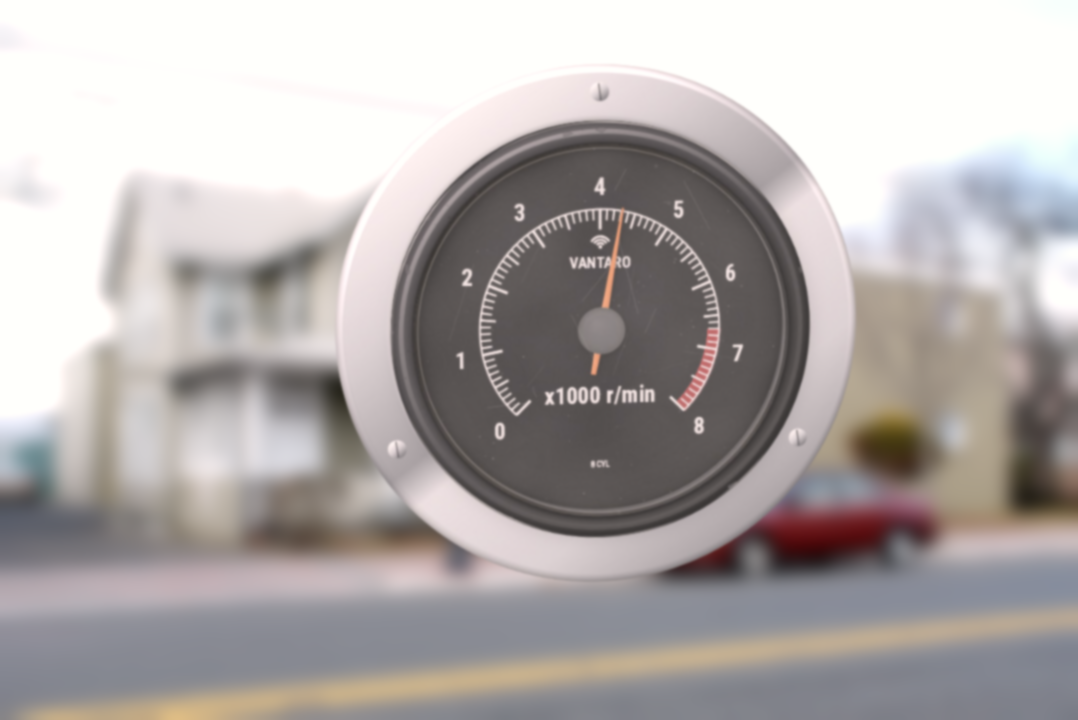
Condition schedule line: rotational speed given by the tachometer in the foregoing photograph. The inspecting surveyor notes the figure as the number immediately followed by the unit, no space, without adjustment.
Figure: 4300rpm
